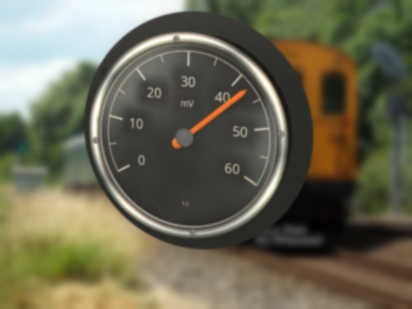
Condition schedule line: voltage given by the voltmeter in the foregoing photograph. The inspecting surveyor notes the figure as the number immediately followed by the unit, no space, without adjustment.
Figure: 42.5mV
